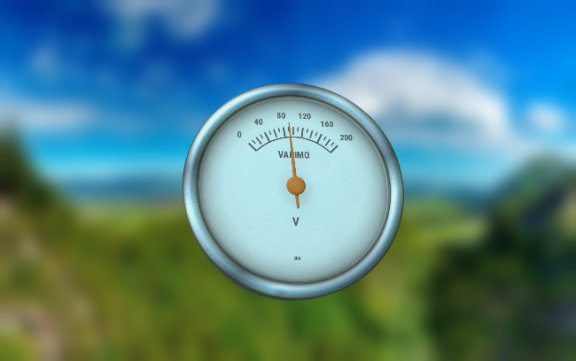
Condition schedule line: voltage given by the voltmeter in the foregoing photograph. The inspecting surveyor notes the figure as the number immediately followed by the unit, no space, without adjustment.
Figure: 90V
